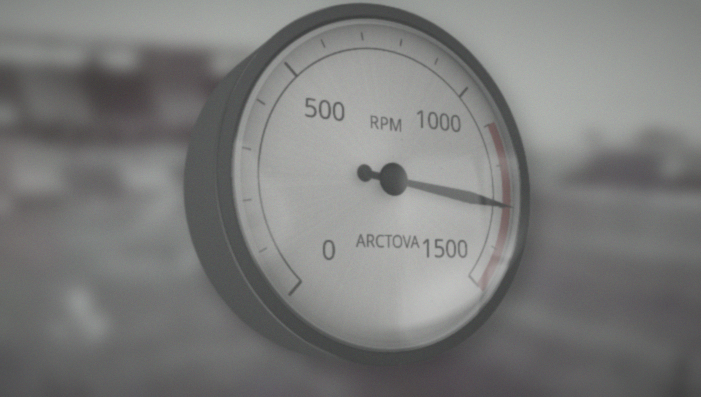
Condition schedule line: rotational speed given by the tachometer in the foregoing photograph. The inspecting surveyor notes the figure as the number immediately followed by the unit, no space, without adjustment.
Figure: 1300rpm
